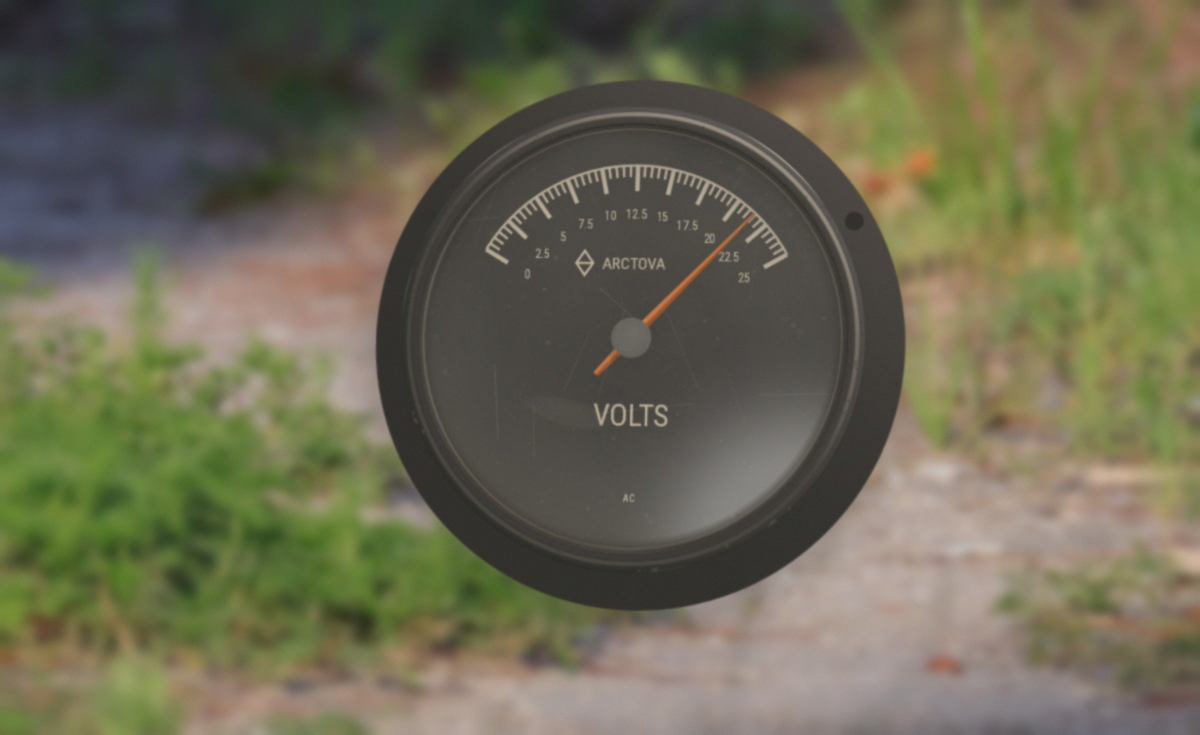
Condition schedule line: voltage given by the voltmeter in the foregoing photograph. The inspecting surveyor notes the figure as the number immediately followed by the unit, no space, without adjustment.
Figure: 21.5V
